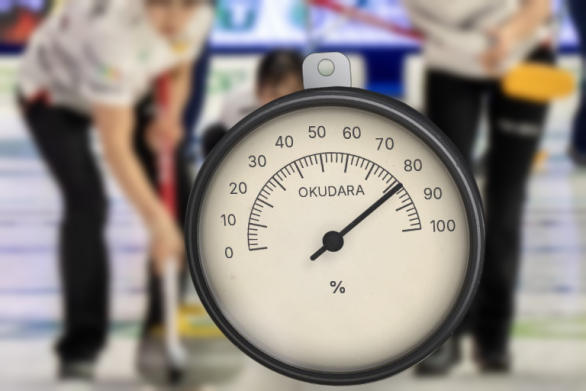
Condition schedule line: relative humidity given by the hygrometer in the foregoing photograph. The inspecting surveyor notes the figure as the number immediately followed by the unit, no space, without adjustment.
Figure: 82%
